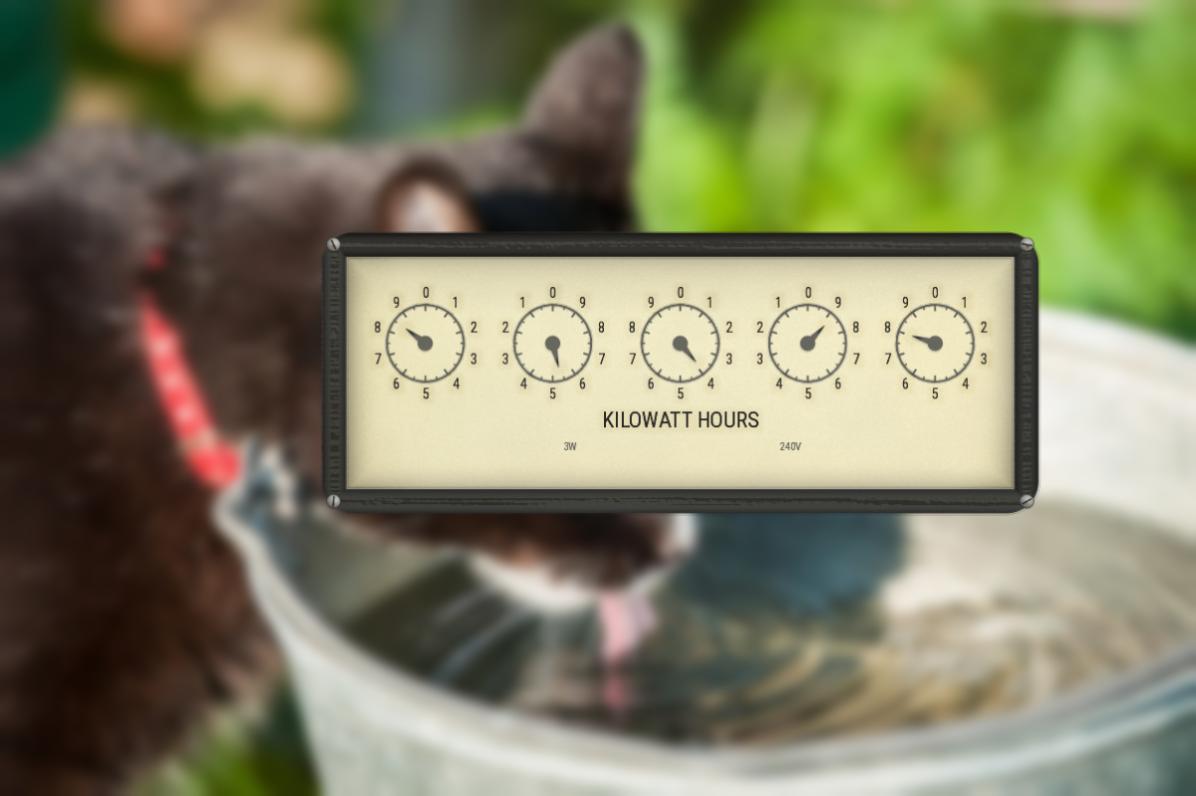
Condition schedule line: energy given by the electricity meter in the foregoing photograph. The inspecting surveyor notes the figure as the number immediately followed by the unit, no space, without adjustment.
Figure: 85388kWh
